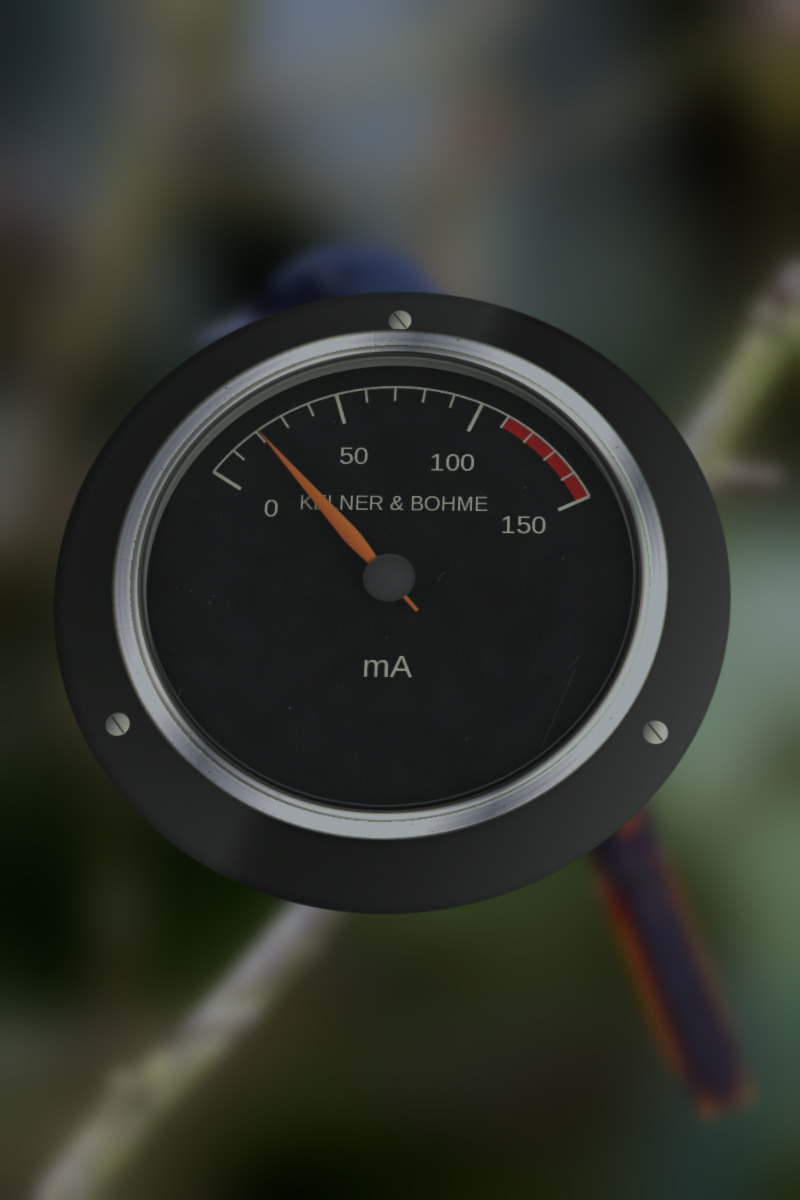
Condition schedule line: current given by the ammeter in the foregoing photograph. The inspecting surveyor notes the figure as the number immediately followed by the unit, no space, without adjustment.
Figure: 20mA
